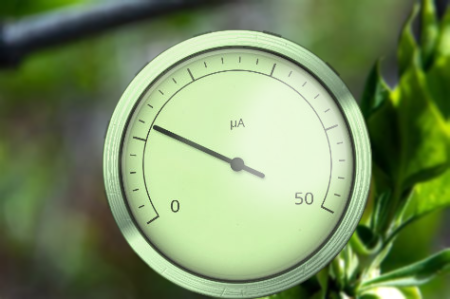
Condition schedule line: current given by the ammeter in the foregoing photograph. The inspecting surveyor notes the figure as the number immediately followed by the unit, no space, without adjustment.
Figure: 12µA
